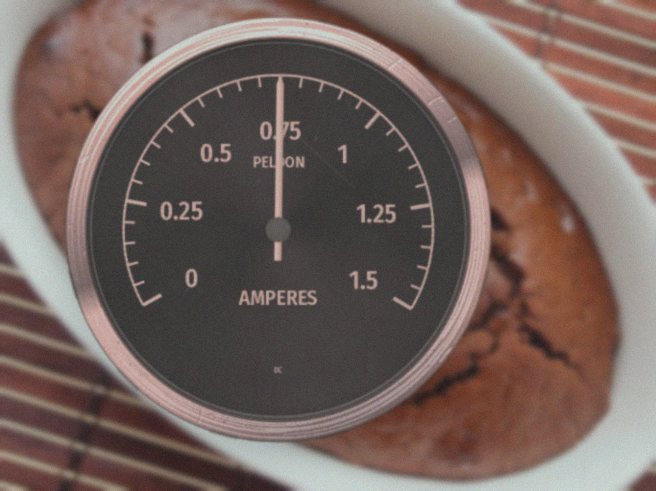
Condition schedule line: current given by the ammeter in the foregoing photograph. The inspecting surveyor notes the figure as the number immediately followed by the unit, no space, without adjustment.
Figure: 0.75A
